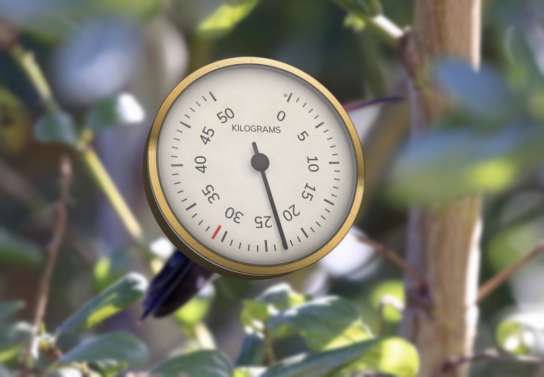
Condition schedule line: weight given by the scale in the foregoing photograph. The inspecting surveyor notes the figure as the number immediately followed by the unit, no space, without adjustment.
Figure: 23kg
